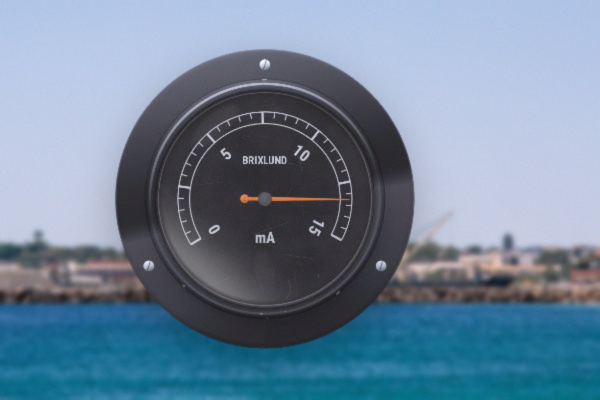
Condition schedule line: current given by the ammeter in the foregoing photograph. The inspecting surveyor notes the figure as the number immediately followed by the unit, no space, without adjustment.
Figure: 13.25mA
